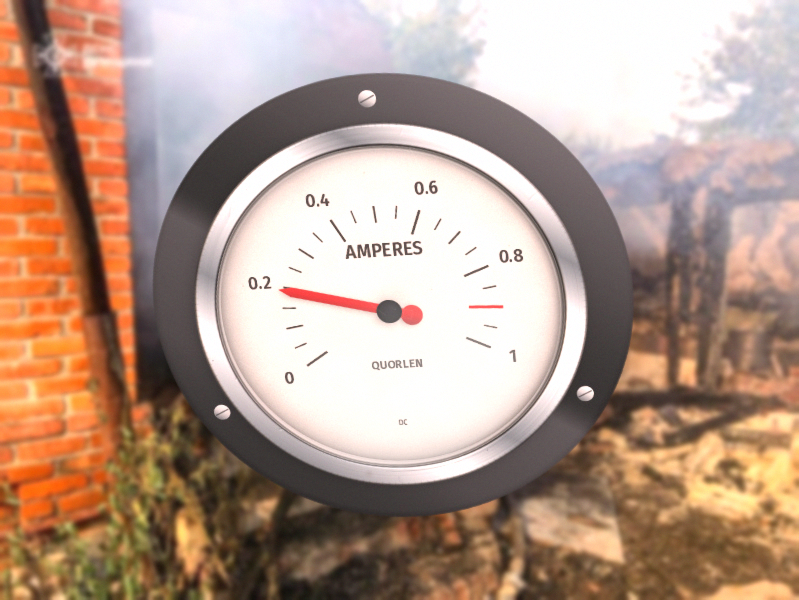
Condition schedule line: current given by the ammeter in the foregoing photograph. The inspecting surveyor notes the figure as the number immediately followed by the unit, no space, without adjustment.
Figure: 0.2A
